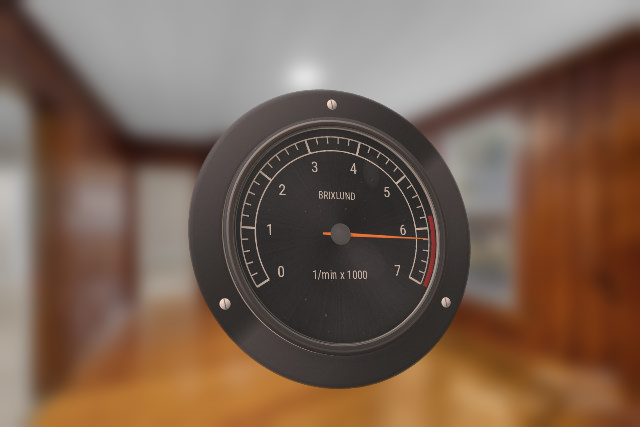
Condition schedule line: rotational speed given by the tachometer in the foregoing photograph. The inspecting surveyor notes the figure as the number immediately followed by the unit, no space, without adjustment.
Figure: 6200rpm
